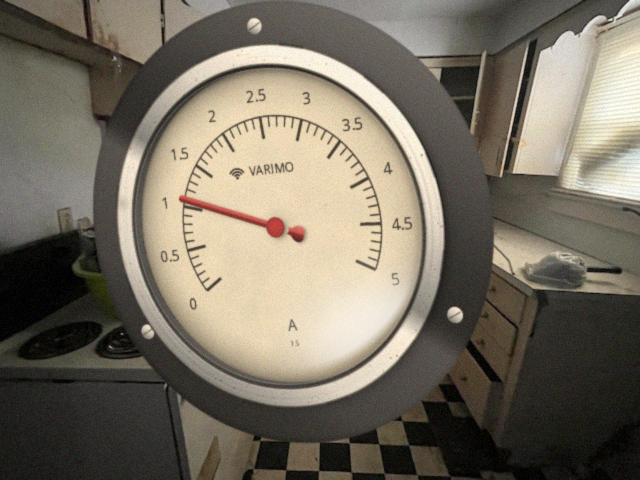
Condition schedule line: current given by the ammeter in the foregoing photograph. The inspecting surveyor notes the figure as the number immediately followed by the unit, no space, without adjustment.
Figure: 1.1A
